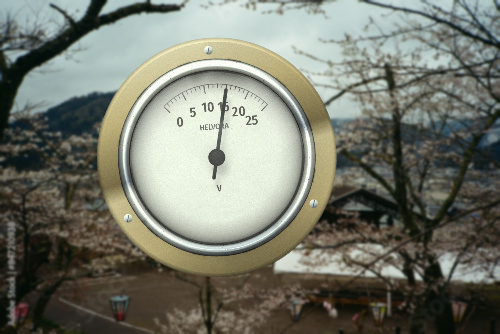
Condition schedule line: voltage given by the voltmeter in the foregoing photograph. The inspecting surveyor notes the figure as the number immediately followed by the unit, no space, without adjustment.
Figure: 15V
